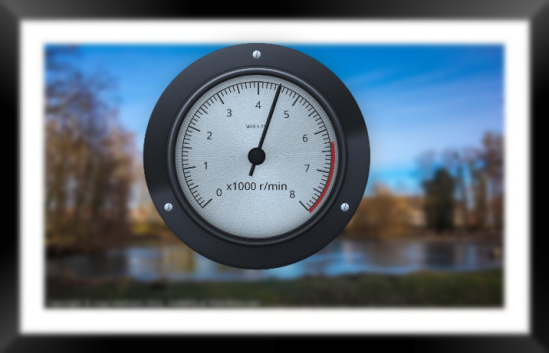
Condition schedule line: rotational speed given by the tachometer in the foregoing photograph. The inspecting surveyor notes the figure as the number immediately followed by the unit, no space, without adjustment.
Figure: 4500rpm
